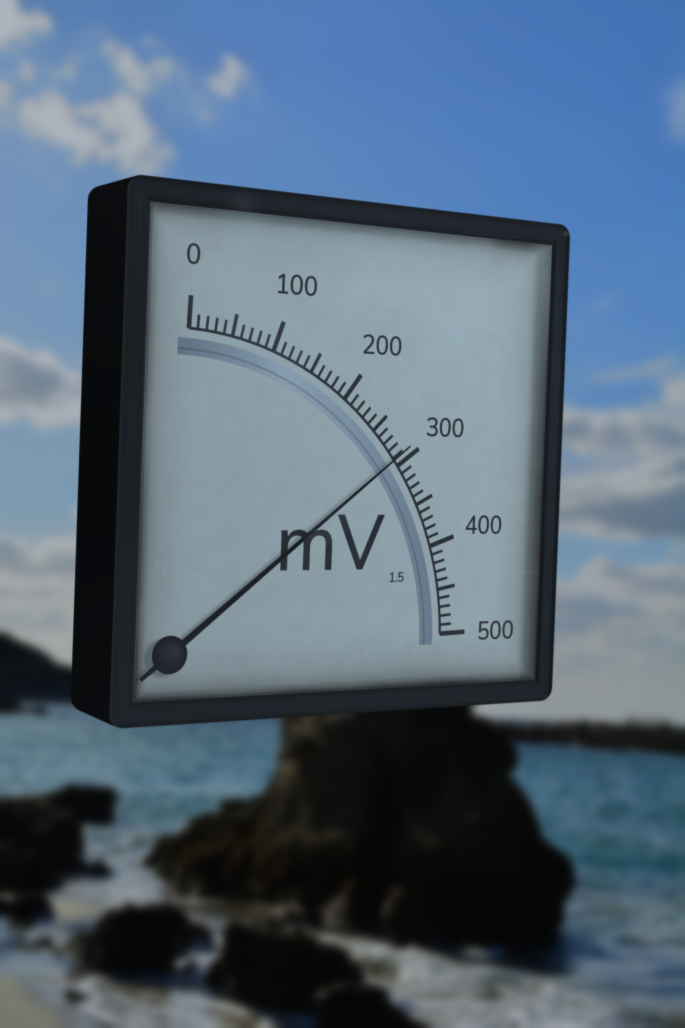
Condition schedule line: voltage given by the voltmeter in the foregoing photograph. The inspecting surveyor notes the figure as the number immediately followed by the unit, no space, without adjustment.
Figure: 290mV
